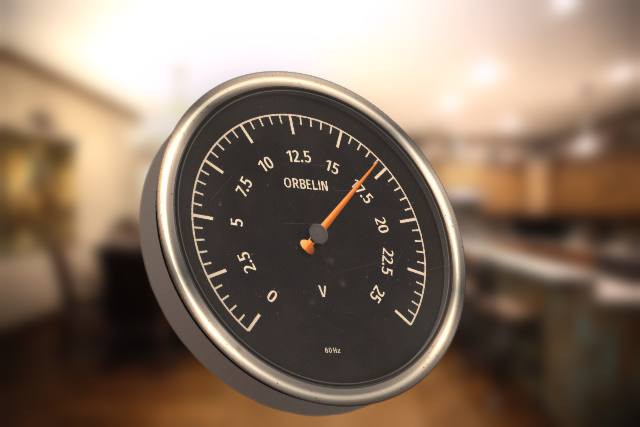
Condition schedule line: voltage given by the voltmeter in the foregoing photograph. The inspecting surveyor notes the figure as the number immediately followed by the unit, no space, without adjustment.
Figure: 17V
